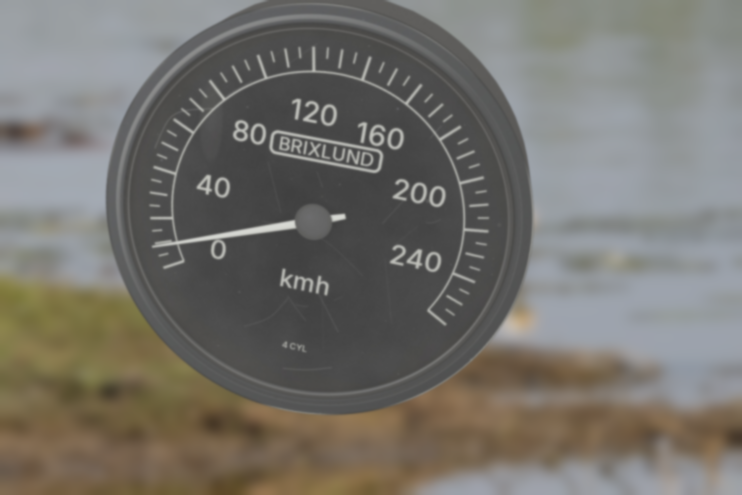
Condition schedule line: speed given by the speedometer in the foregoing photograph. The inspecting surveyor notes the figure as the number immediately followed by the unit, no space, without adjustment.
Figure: 10km/h
